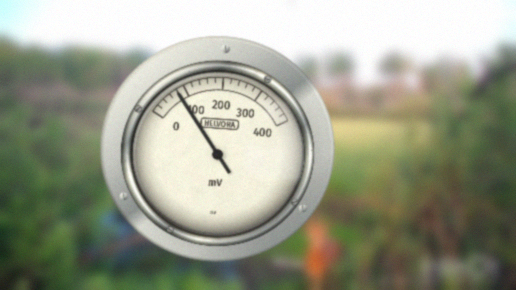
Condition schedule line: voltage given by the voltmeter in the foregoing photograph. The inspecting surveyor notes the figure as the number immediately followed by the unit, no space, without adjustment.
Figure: 80mV
